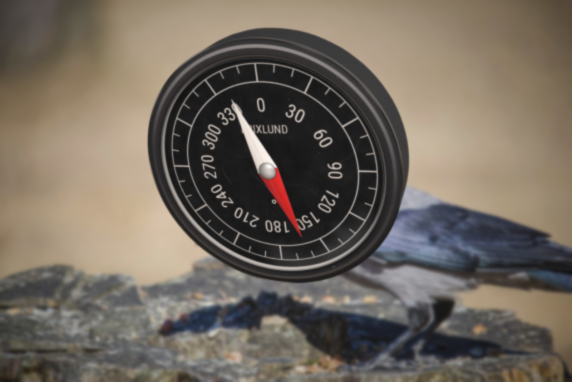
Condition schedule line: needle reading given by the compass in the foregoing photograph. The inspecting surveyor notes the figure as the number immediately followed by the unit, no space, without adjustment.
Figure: 160°
